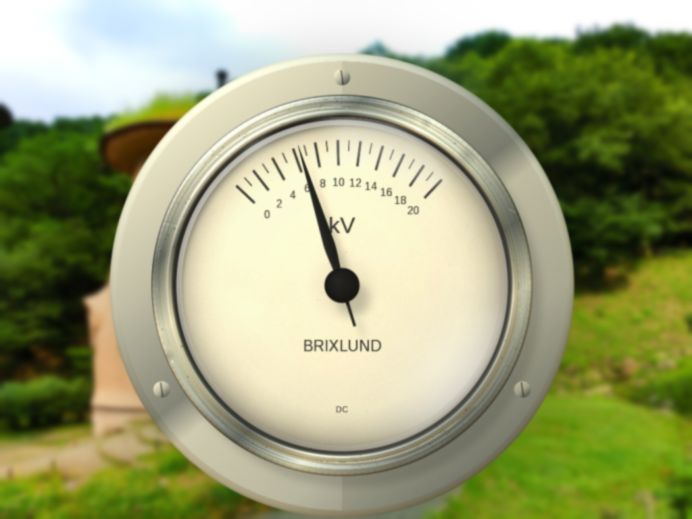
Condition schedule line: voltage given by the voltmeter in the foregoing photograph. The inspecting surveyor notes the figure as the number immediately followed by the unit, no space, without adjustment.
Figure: 6.5kV
